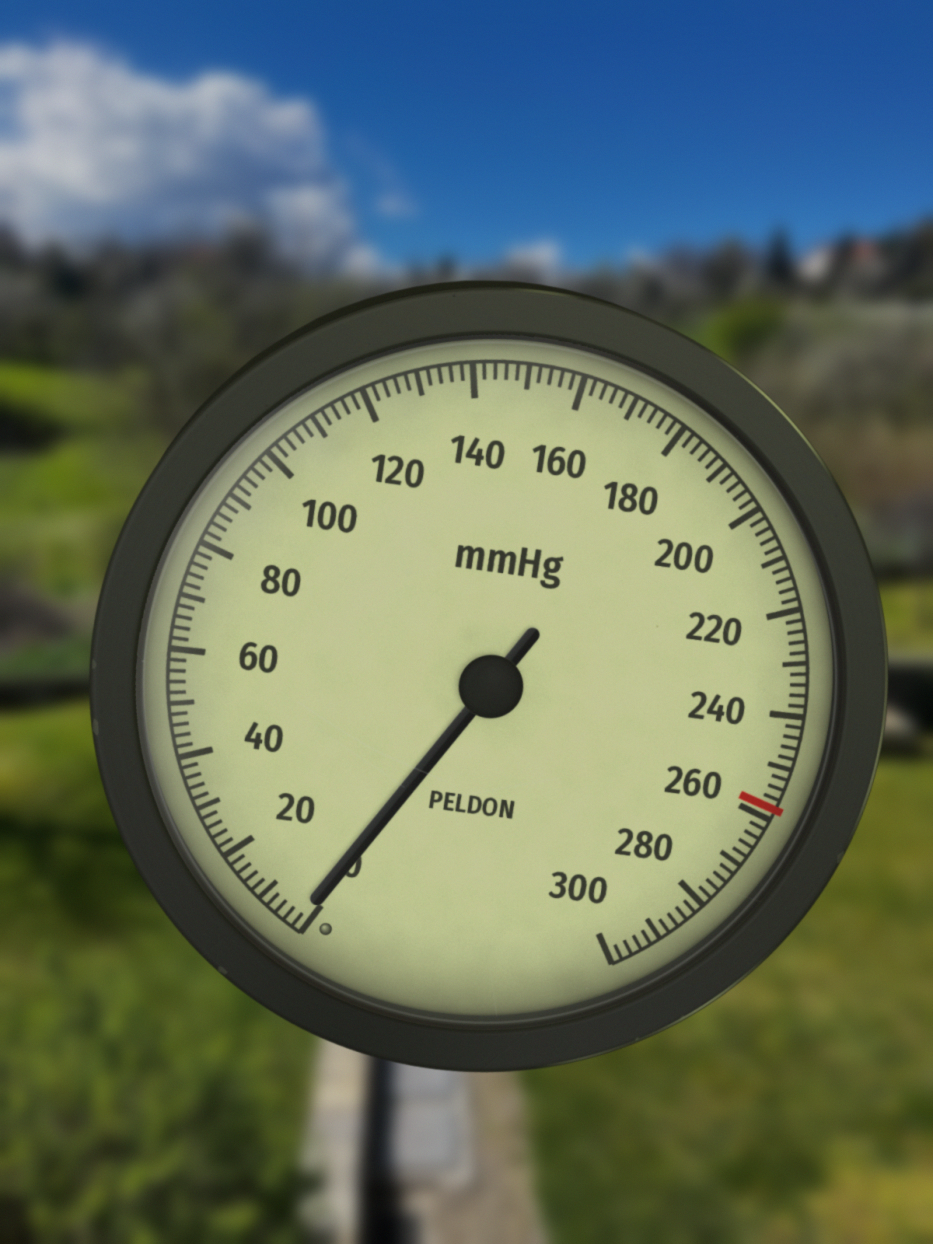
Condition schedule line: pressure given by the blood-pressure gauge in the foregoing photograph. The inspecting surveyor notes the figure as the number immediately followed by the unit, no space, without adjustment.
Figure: 2mmHg
